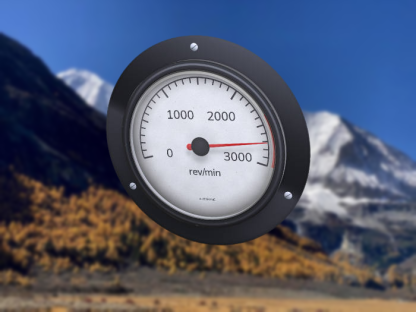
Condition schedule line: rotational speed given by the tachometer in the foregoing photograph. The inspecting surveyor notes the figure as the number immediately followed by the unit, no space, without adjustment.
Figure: 2700rpm
